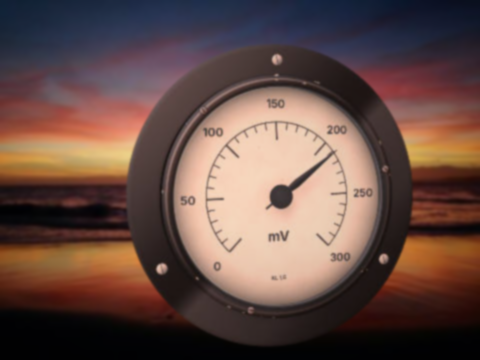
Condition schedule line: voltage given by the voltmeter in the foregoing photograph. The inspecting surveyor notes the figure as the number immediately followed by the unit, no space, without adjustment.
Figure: 210mV
